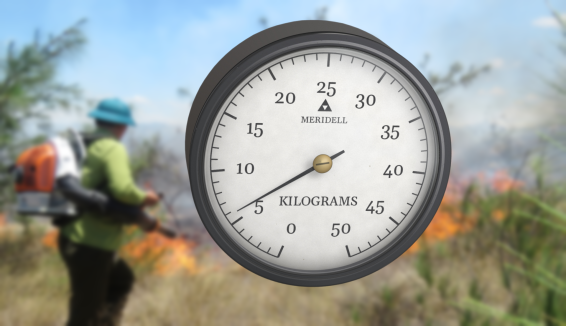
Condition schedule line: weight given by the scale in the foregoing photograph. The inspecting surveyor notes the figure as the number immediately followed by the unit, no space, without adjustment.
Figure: 6kg
